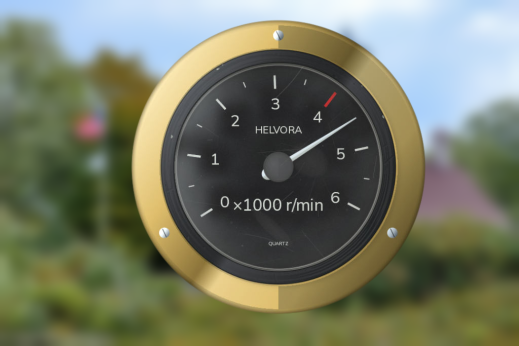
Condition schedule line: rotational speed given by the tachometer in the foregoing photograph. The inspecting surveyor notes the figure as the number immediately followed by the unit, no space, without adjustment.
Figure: 4500rpm
